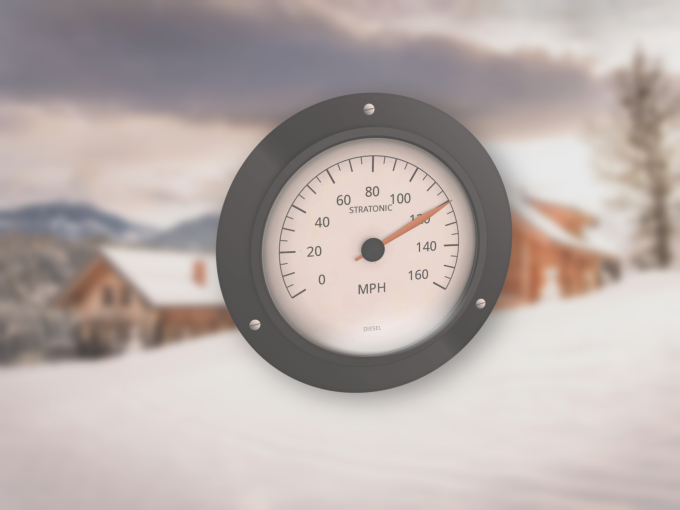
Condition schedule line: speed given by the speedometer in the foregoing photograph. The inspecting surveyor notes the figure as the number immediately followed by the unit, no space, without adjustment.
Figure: 120mph
